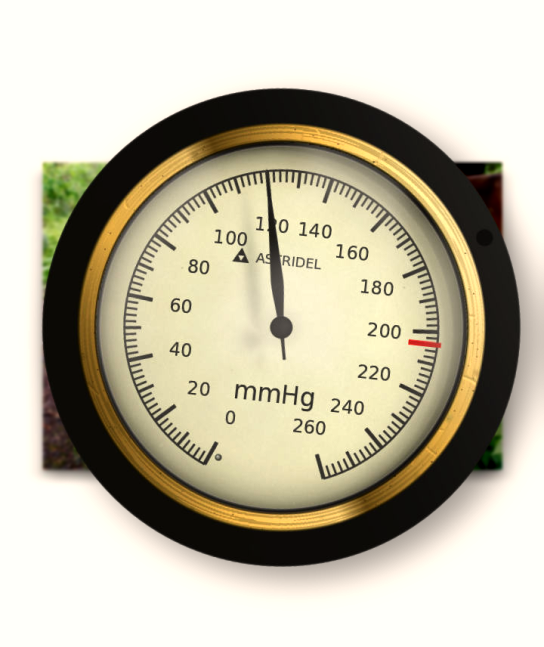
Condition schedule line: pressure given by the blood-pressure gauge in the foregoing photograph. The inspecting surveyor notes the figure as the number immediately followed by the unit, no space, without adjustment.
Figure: 120mmHg
